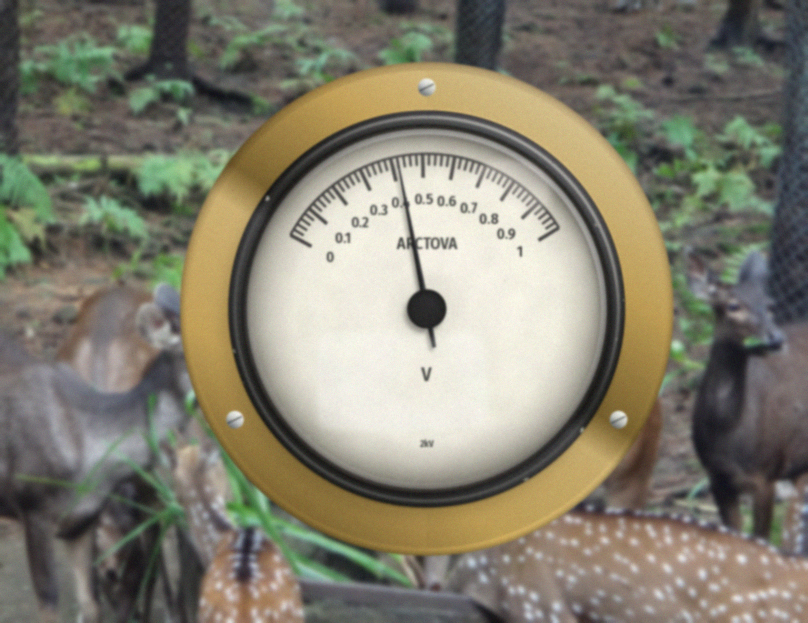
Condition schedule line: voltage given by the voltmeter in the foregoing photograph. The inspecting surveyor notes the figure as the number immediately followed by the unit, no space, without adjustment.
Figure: 0.42V
